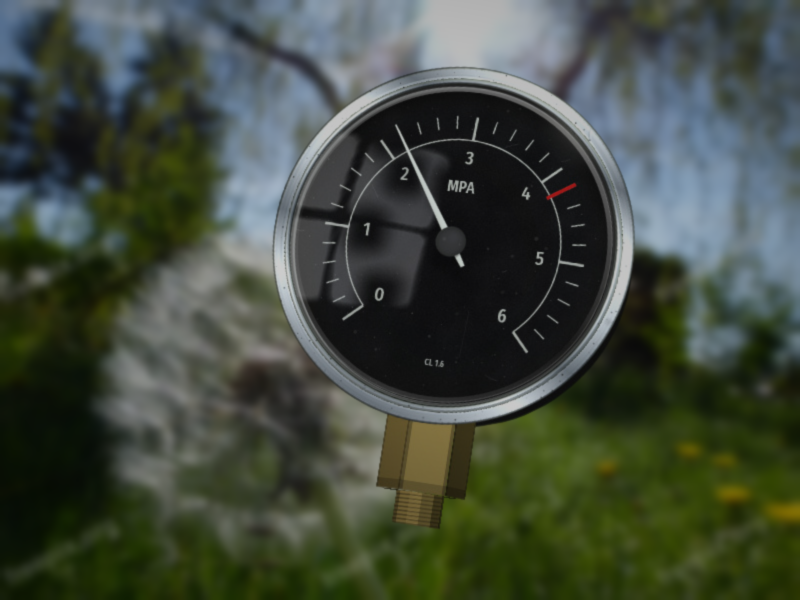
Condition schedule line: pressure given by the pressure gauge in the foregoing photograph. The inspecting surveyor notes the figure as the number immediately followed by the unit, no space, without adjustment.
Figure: 2.2MPa
